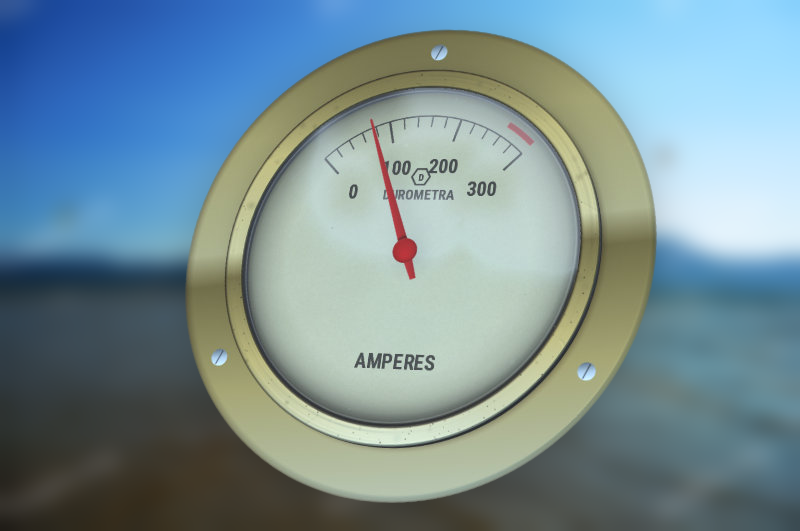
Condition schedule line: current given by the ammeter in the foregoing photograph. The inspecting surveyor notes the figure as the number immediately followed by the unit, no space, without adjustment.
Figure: 80A
